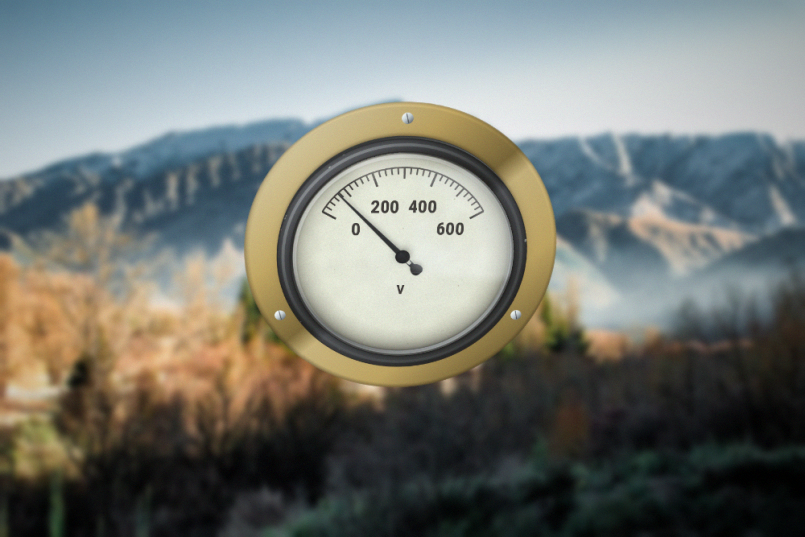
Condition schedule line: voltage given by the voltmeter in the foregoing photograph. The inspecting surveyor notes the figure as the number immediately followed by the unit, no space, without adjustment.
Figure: 80V
